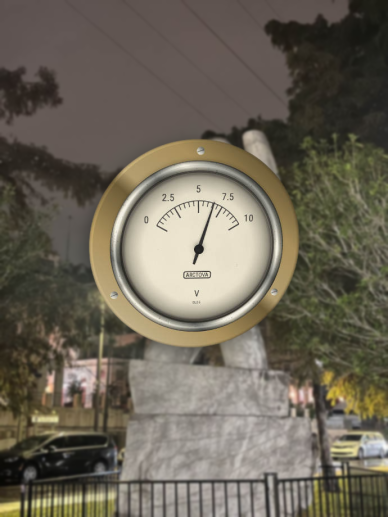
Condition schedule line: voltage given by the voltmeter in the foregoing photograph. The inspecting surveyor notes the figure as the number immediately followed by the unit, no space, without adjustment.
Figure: 6.5V
